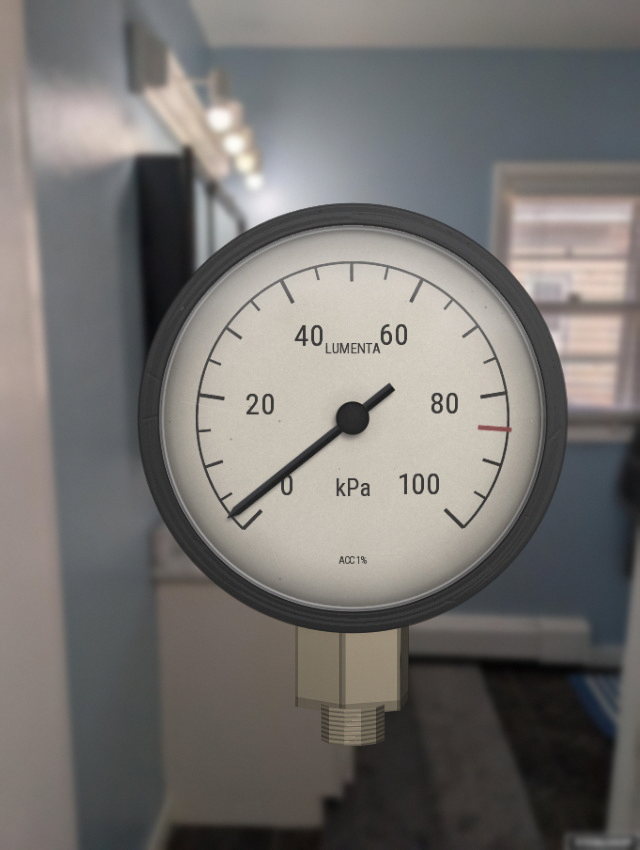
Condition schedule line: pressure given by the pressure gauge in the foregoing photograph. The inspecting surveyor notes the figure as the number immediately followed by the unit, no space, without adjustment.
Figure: 2.5kPa
